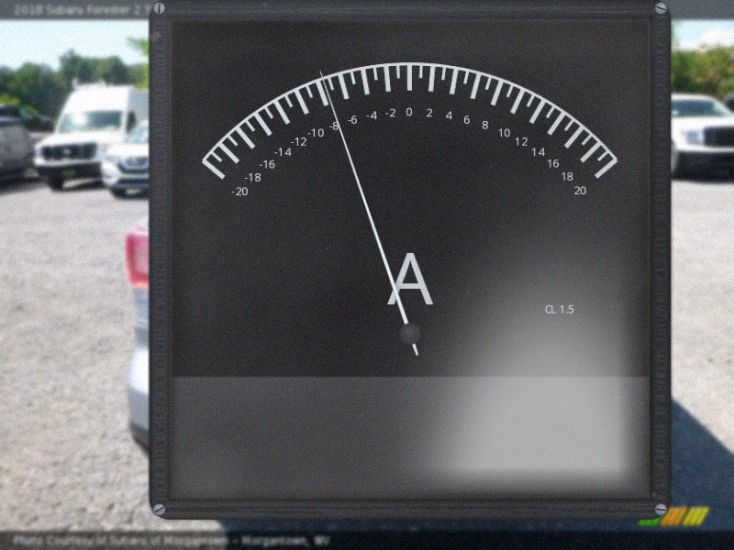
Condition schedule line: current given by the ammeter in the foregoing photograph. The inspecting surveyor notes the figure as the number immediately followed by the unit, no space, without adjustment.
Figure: -7.5A
